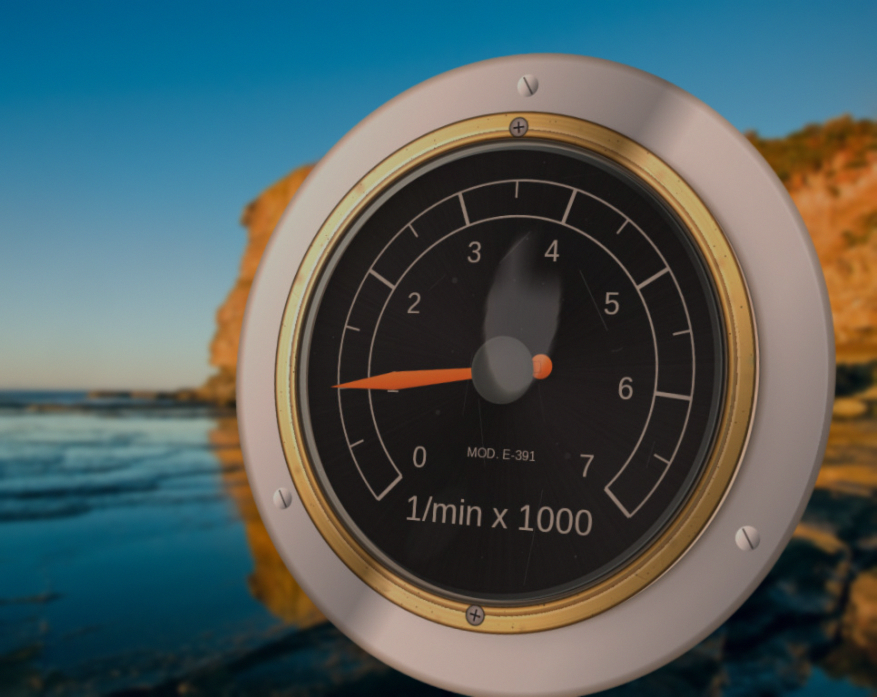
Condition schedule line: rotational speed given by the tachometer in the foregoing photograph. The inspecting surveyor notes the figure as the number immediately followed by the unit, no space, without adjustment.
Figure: 1000rpm
